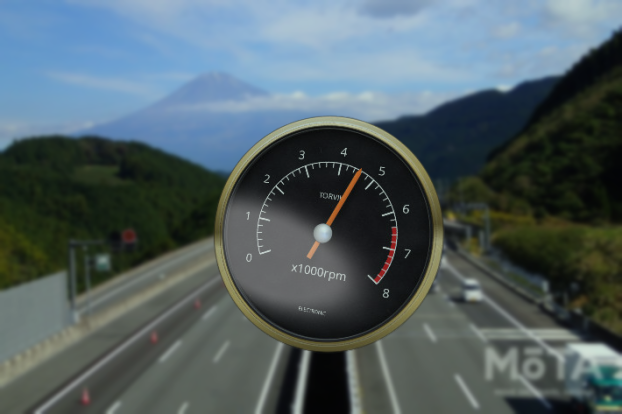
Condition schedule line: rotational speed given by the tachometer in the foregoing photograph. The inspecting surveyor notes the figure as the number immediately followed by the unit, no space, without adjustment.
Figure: 4600rpm
